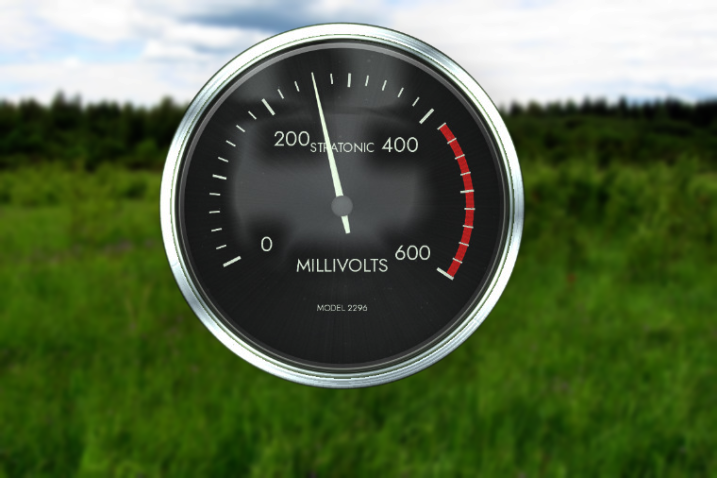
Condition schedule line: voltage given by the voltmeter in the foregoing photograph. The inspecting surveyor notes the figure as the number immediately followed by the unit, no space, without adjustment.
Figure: 260mV
